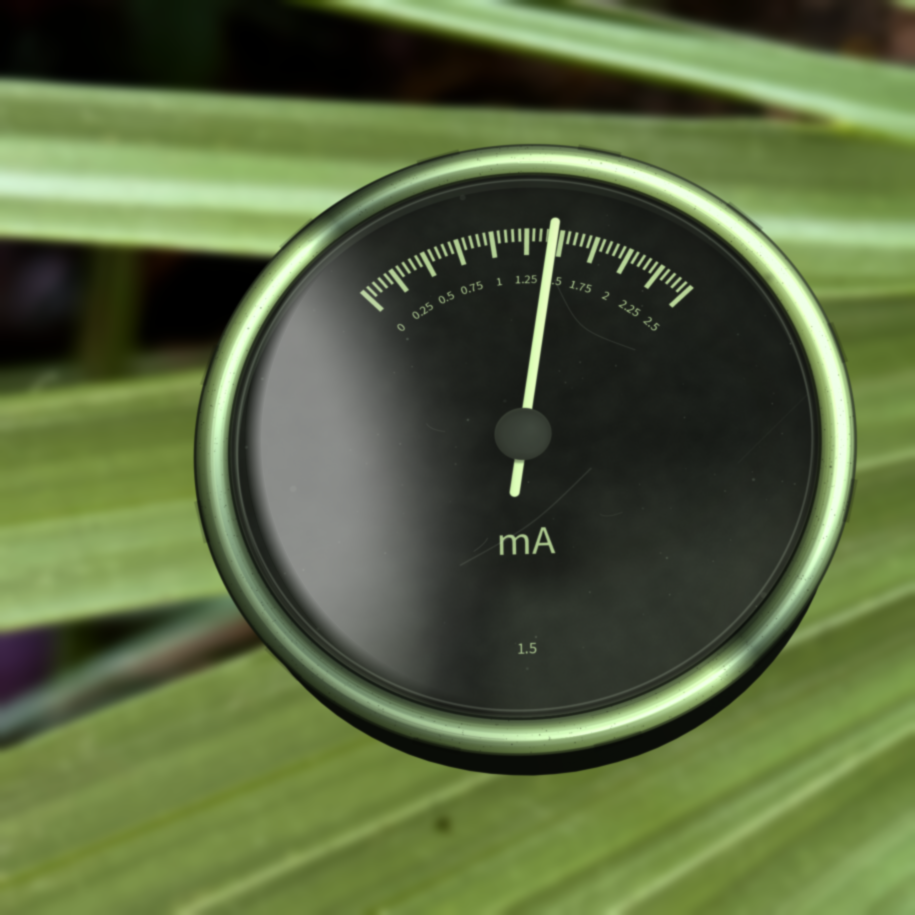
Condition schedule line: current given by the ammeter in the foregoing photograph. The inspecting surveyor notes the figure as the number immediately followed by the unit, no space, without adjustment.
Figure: 1.45mA
